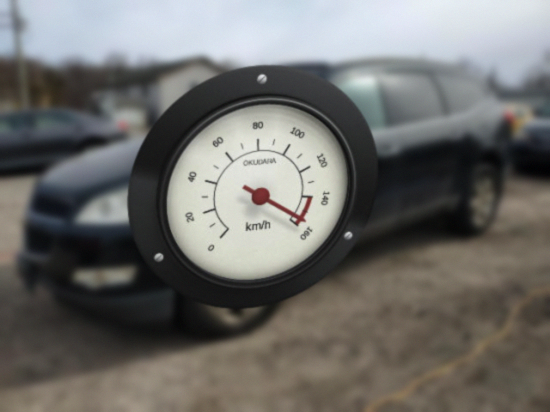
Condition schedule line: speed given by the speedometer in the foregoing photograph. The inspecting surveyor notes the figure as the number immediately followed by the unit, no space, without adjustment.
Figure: 155km/h
